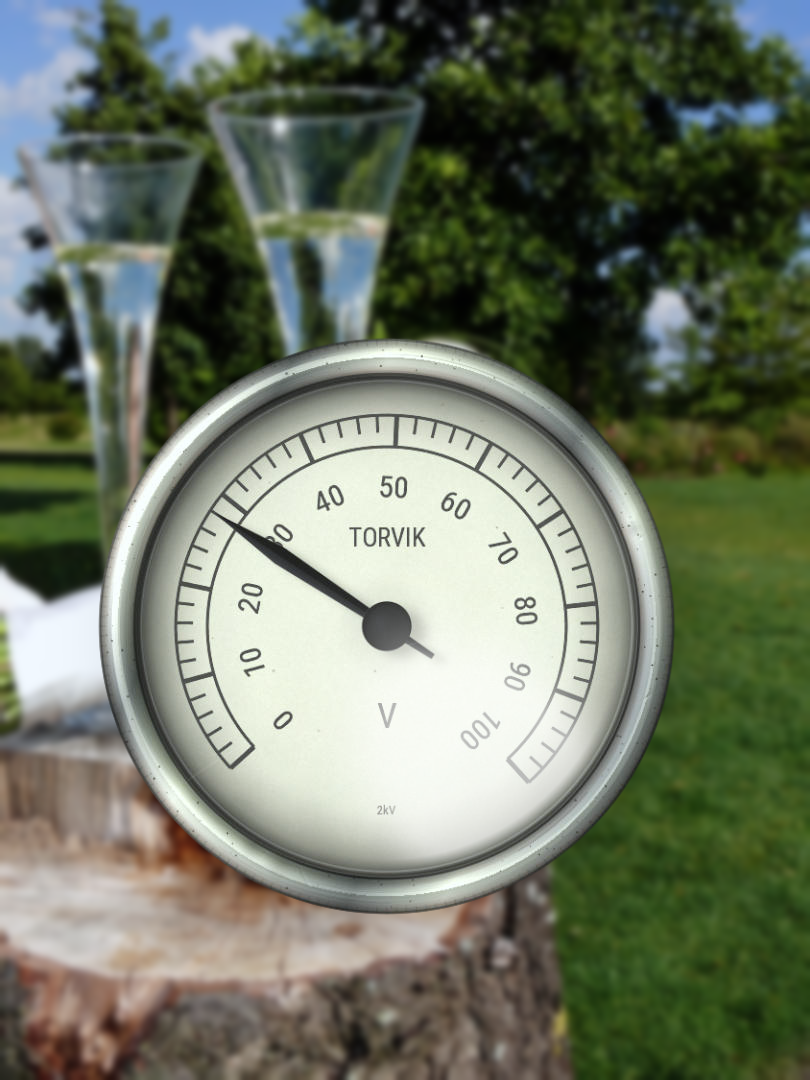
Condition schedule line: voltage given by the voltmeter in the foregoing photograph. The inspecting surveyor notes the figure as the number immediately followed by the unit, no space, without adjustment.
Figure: 28V
